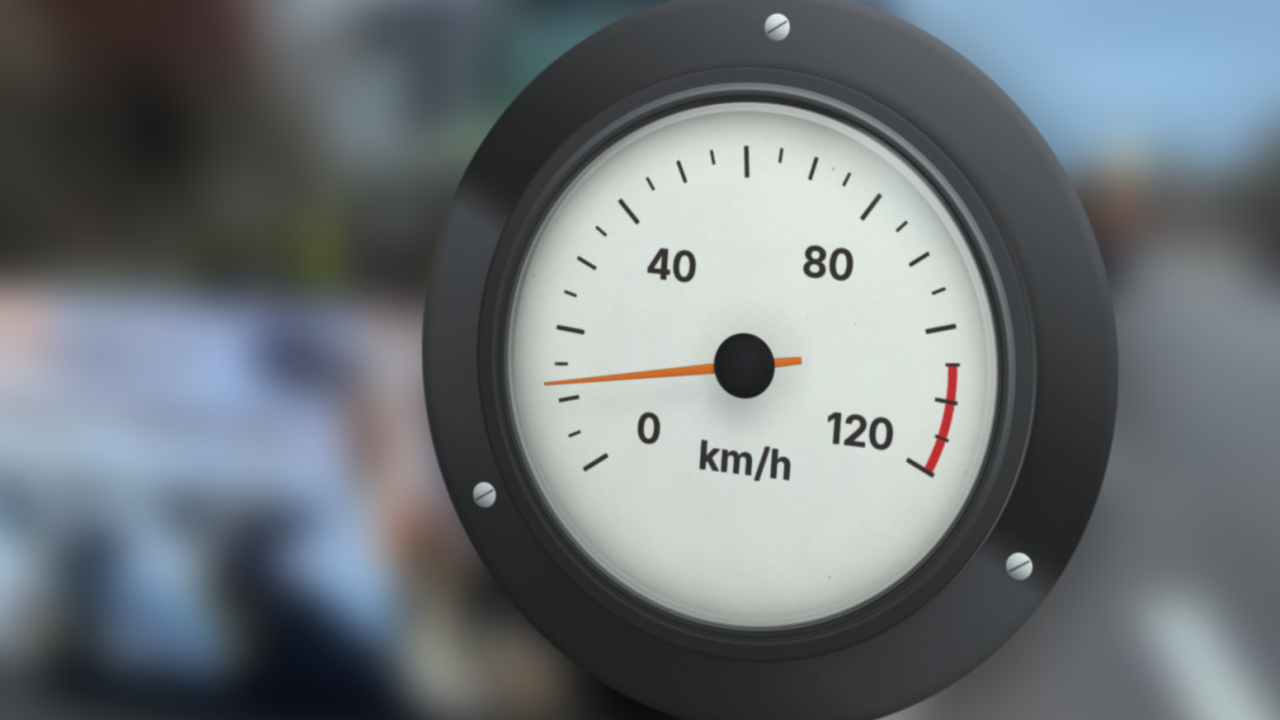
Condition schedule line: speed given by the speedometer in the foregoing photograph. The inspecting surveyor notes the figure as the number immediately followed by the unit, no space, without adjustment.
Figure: 12.5km/h
